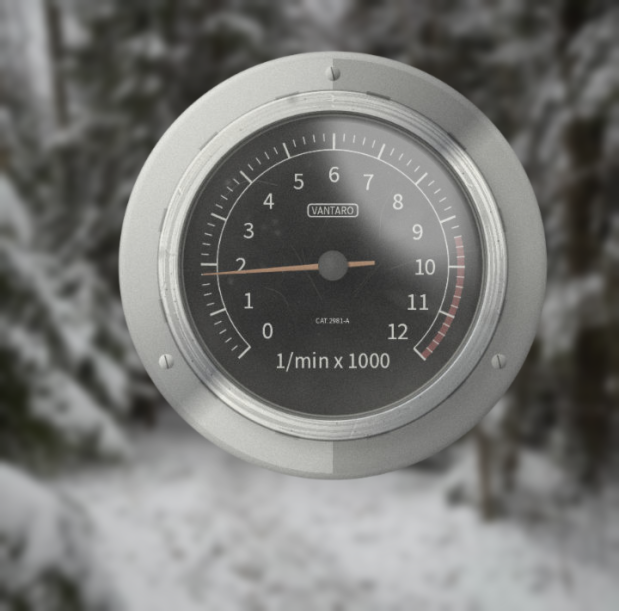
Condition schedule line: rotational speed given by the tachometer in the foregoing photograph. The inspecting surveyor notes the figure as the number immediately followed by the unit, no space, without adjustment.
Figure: 1800rpm
